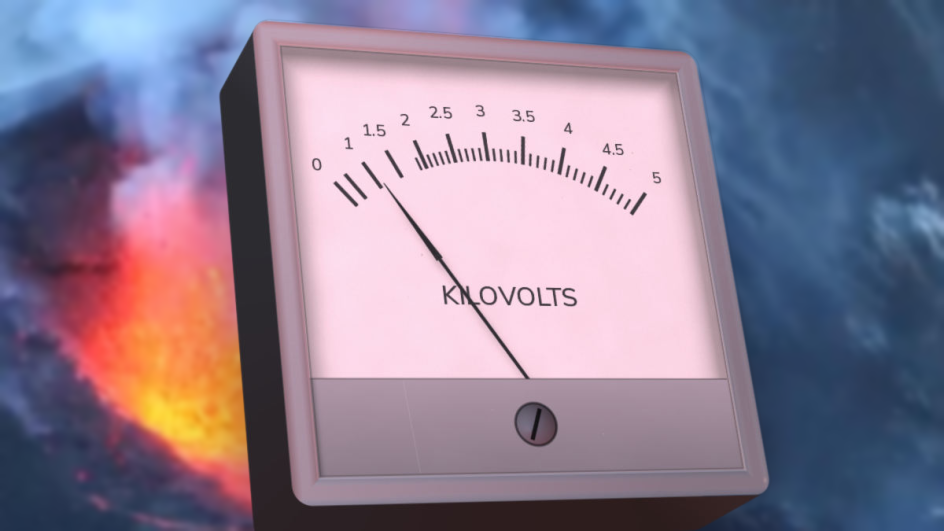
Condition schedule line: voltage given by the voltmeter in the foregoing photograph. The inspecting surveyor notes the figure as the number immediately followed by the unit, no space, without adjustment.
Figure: 1kV
